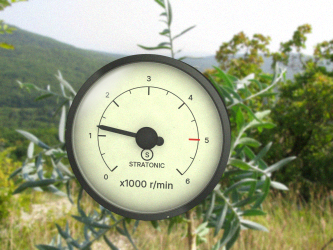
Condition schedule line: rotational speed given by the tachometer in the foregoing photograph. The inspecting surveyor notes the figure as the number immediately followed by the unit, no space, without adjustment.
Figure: 1250rpm
